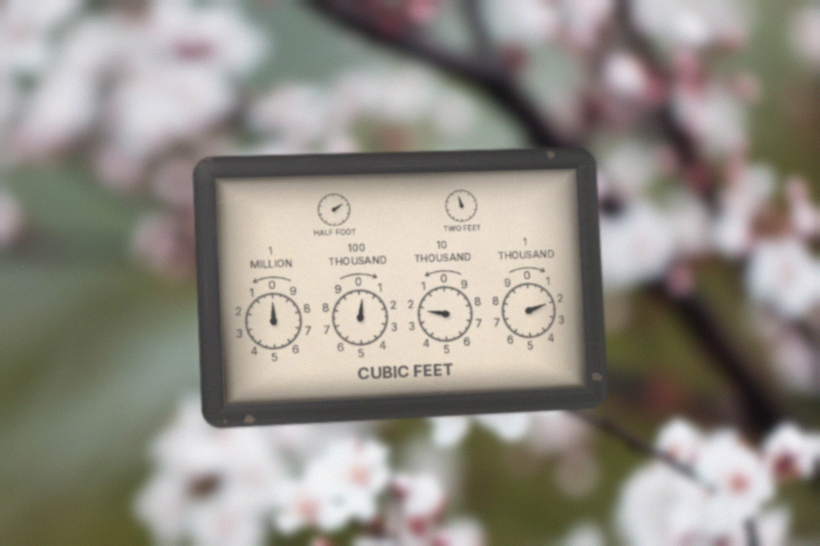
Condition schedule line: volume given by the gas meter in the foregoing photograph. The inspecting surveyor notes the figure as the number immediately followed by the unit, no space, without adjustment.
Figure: 2200ft³
